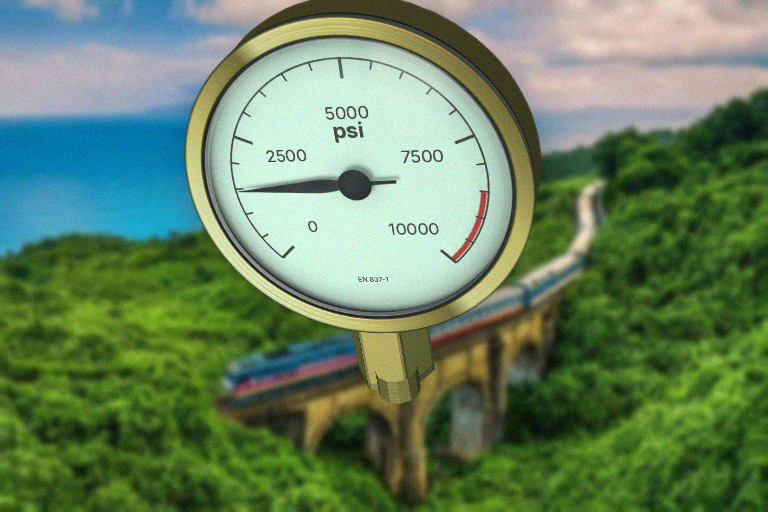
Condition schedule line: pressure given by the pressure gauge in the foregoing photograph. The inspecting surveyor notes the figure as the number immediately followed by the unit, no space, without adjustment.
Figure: 1500psi
